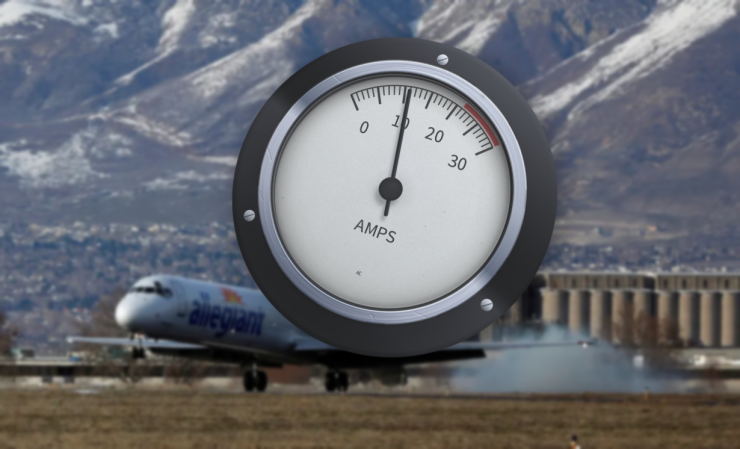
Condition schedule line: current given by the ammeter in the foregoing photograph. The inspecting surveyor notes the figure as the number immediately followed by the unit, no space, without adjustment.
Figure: 11A
